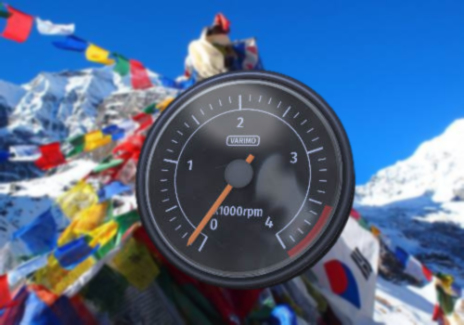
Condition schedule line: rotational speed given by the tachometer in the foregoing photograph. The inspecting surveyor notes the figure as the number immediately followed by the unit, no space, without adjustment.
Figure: 100rpm
